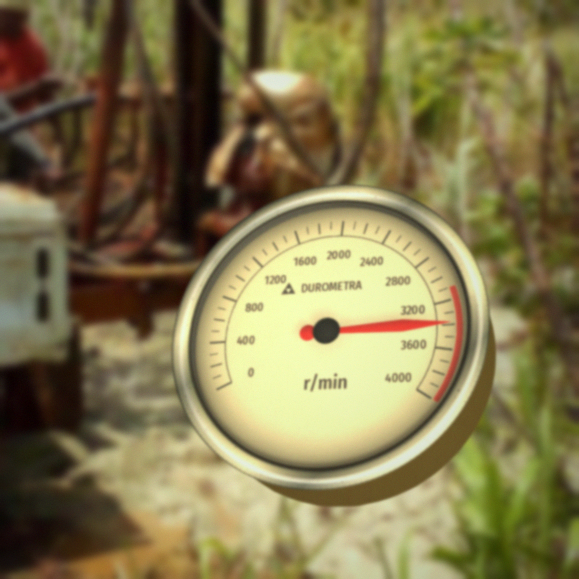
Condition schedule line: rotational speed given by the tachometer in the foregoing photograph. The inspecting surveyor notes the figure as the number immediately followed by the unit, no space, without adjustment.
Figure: 3400rpm
